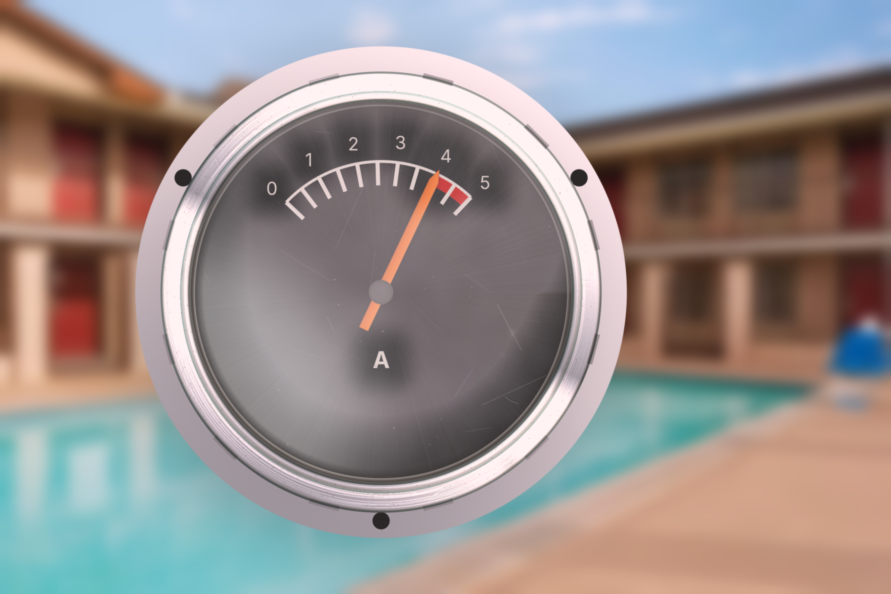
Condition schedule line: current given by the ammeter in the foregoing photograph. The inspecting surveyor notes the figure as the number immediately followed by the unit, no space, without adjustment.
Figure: 4A
